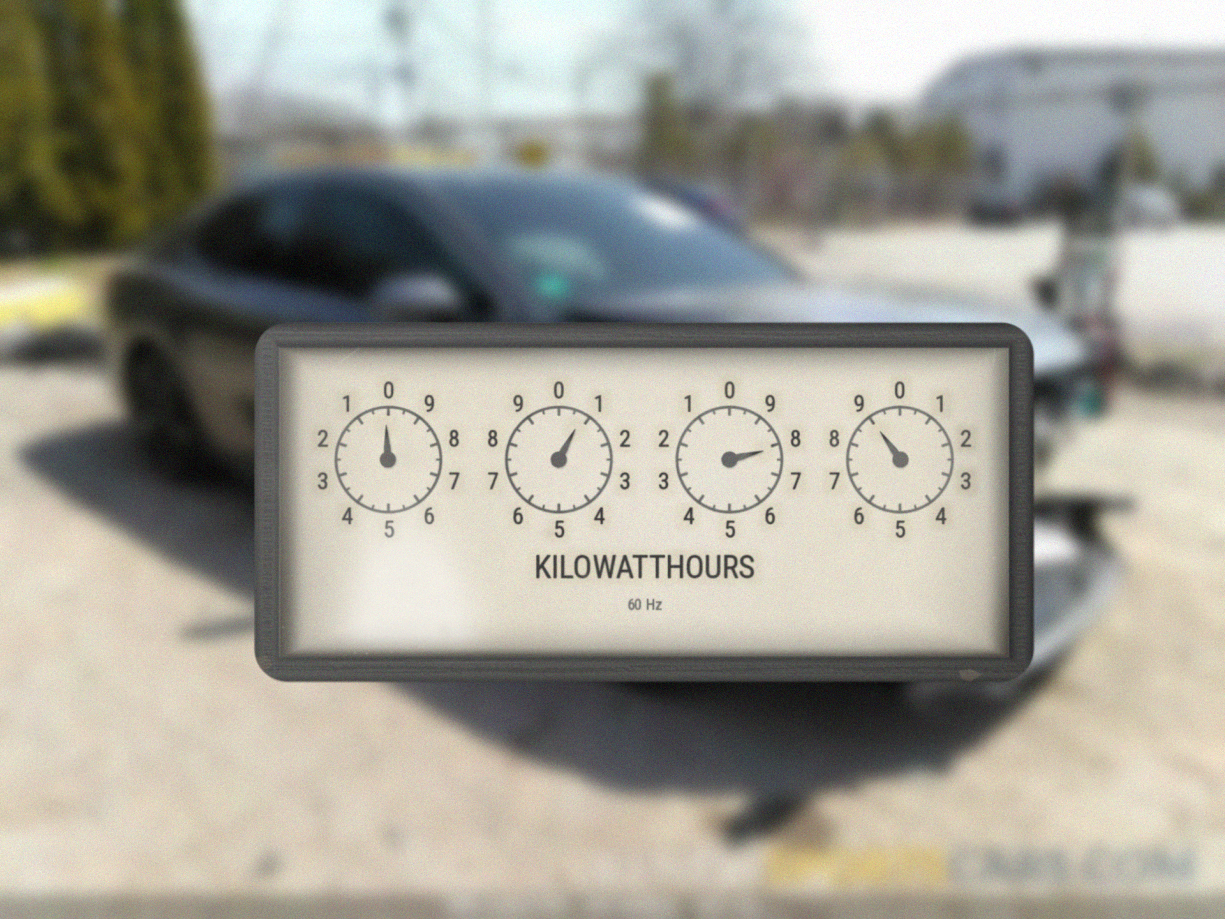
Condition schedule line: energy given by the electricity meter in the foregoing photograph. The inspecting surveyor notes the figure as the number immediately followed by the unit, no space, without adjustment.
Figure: 79kWh
